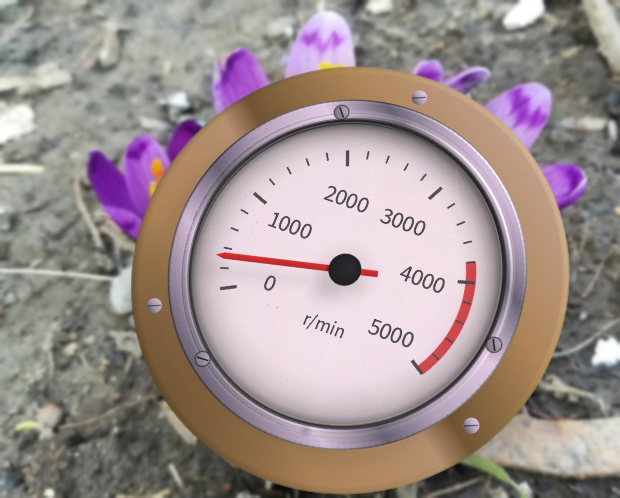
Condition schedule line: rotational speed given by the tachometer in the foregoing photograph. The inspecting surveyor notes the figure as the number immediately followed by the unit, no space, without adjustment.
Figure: 300rpm
